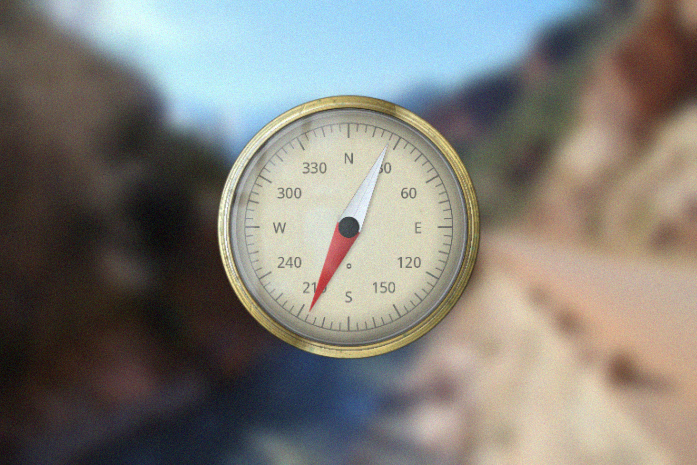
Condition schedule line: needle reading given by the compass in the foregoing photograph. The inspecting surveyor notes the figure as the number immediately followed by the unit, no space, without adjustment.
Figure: 205°
